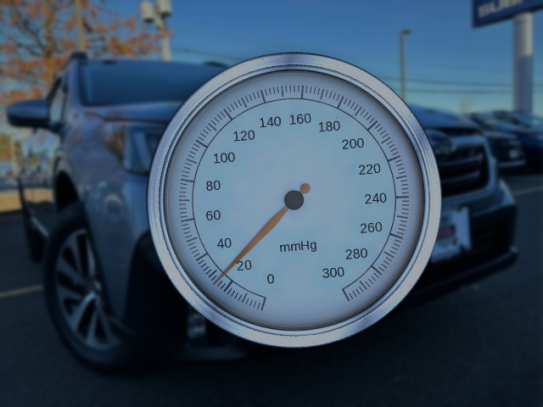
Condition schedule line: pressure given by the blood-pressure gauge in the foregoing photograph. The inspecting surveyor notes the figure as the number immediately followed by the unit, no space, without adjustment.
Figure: 26mmHg
